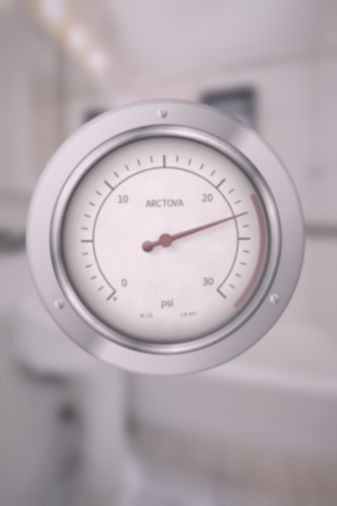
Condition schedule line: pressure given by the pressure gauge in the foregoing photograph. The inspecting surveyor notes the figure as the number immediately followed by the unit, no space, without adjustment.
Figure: 23psi
